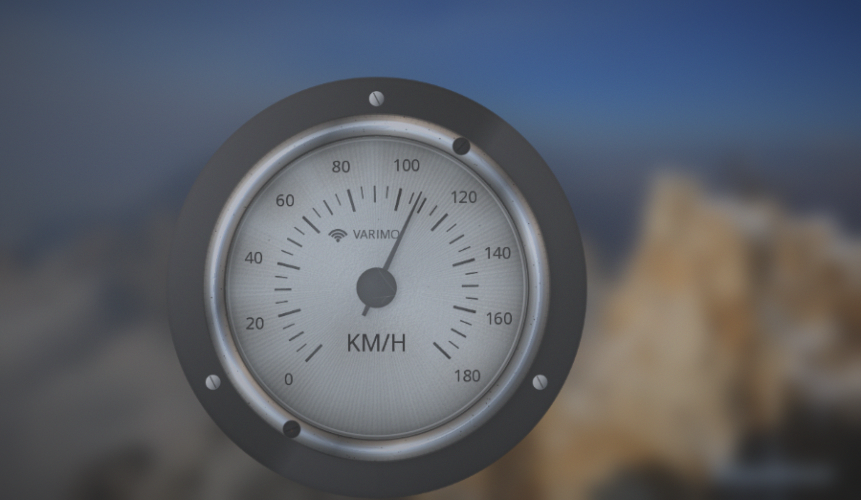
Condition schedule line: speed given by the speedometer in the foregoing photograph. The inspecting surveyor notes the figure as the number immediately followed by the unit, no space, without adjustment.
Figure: 107.5km/h
